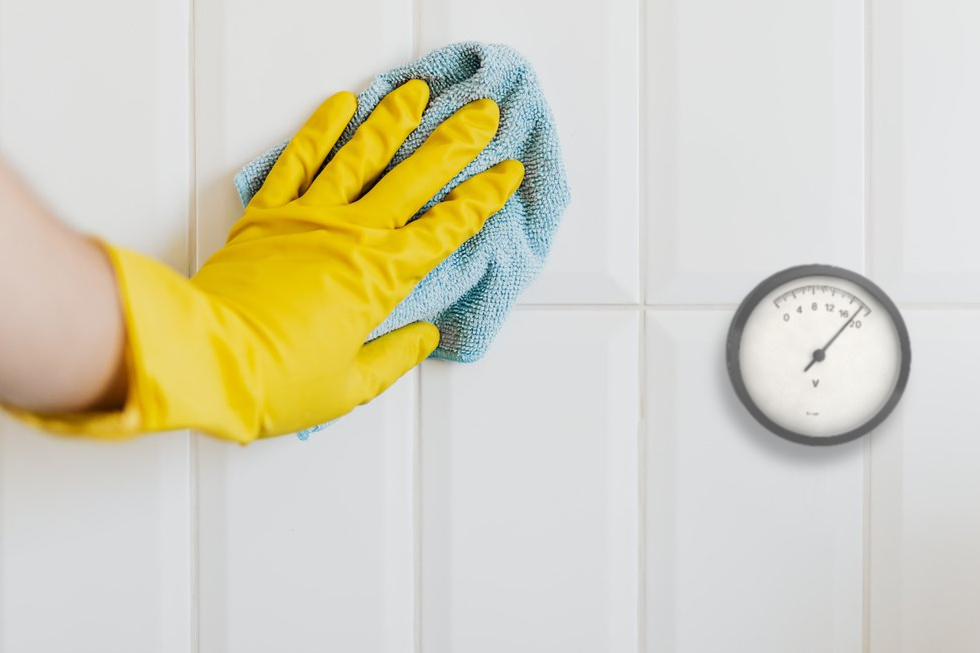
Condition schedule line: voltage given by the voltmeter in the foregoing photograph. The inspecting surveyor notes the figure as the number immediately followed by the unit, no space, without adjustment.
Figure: 18V
